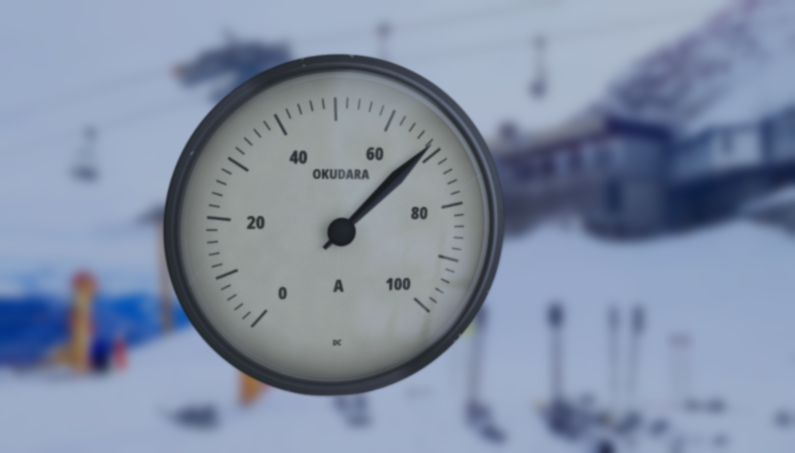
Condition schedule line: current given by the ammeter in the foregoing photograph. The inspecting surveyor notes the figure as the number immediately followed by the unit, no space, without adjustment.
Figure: 68A
